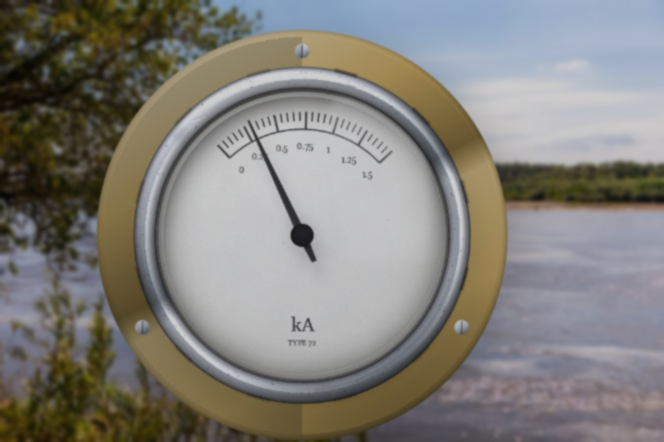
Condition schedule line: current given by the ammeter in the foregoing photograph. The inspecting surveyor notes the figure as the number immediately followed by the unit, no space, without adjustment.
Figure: 0.3kA
